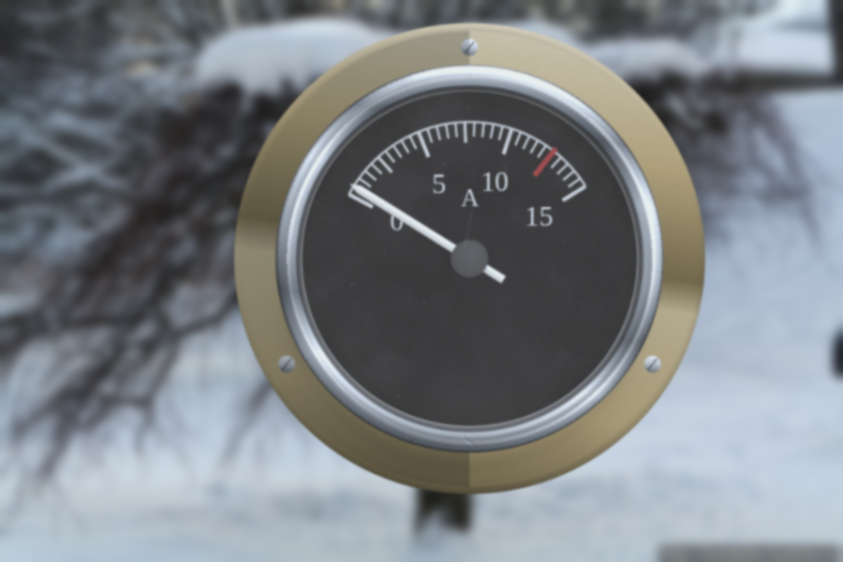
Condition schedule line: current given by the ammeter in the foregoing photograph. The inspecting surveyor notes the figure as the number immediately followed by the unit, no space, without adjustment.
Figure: 0.5A
